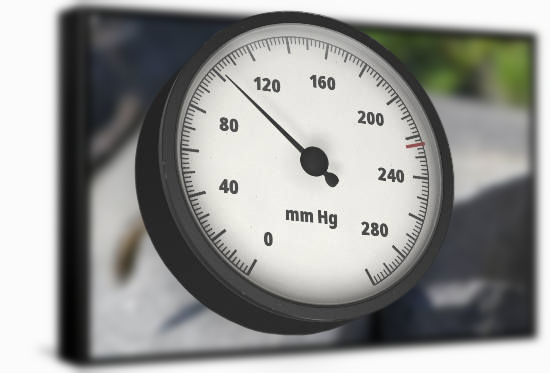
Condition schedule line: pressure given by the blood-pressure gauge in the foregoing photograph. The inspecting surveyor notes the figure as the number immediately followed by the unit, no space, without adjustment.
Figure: 100mmHg
